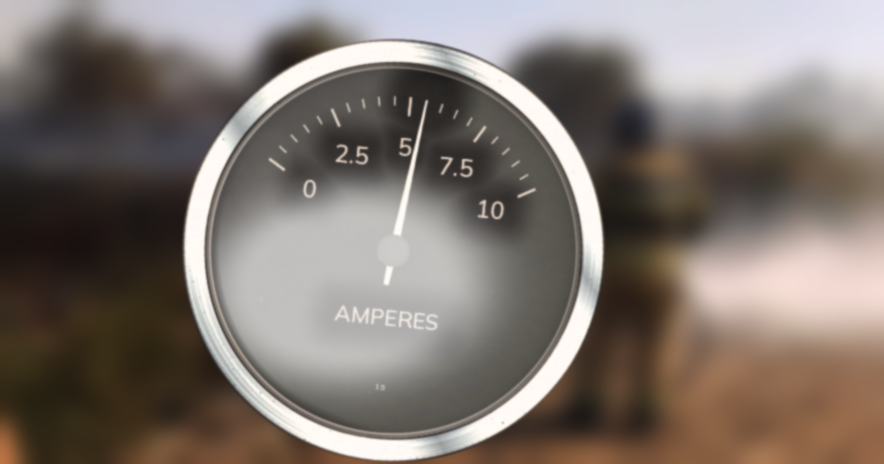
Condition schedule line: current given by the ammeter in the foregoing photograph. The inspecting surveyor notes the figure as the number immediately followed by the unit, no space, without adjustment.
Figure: 5.5A
